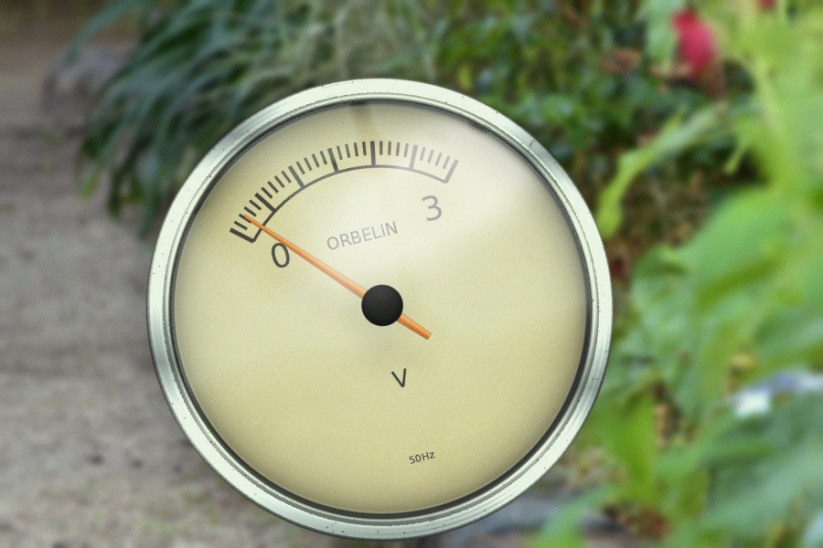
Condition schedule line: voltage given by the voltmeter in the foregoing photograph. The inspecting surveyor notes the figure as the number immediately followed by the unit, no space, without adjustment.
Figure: 0.2V
